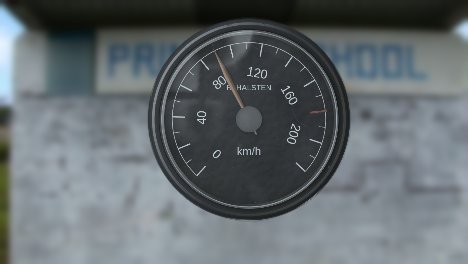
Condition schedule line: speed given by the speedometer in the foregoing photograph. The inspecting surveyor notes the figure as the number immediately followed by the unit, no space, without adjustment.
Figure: 90km/h
